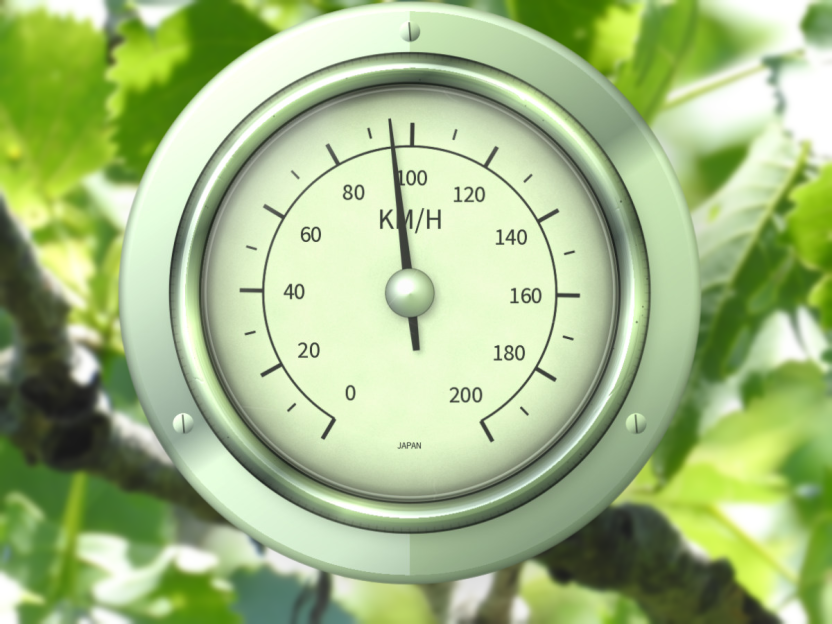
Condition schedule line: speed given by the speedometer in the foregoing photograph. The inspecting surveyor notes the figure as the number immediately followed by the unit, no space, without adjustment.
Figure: 95km/h
